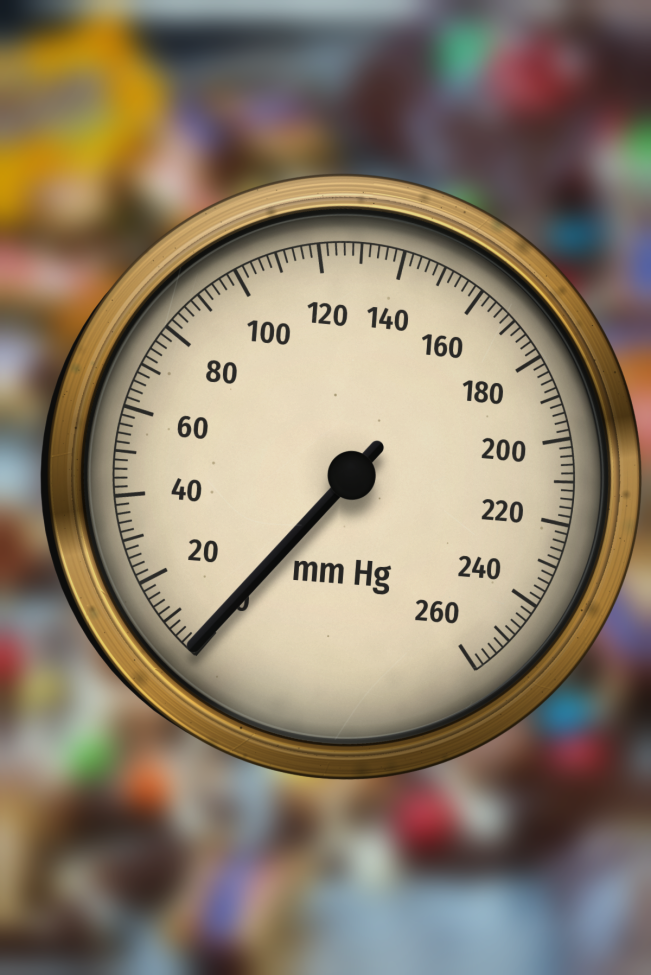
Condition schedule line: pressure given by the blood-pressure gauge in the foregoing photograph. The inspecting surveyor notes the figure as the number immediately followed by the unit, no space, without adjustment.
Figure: 2mmHg
